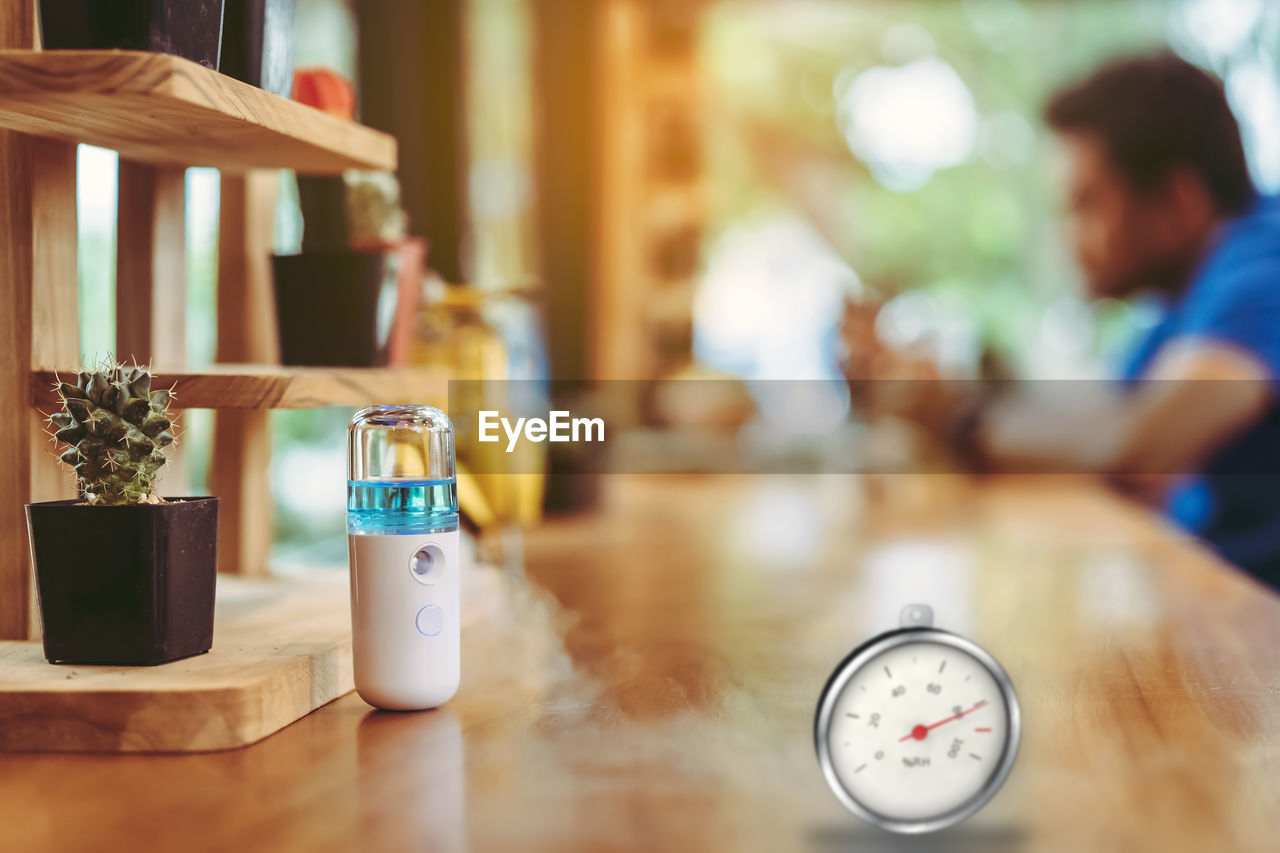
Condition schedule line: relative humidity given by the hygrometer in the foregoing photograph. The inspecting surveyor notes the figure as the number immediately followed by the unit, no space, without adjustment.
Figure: 80%
